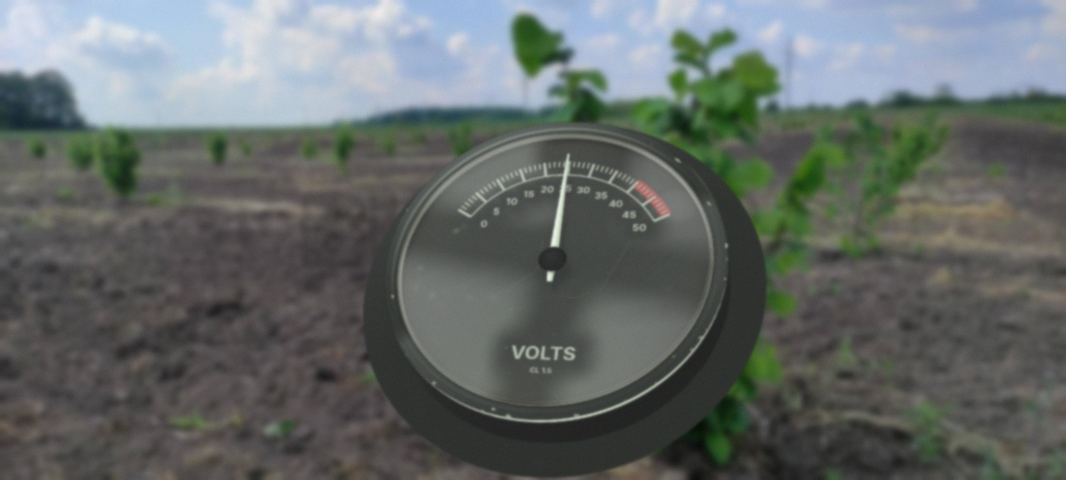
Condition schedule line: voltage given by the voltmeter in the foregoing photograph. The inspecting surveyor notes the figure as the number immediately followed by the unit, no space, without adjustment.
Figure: 25V
